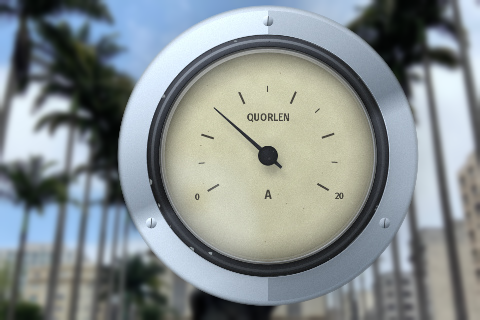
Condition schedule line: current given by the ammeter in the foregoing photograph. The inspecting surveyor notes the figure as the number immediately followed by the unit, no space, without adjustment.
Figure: 6A
